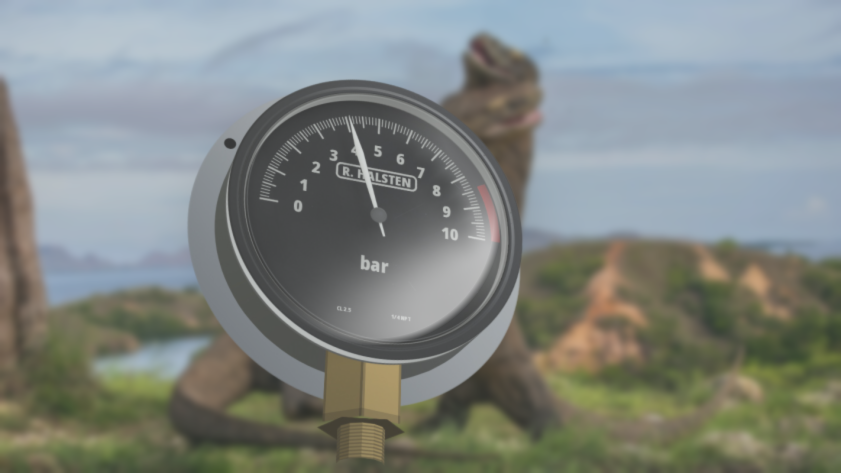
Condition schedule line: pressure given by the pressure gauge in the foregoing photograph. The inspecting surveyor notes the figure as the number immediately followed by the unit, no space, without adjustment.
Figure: 4bar
